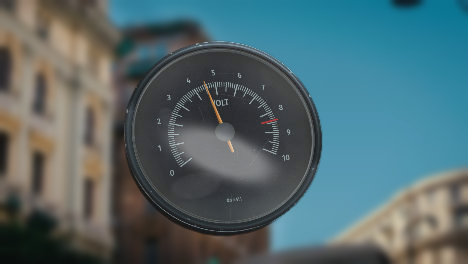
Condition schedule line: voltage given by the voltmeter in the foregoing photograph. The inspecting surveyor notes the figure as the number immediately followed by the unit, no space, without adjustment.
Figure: 4.5V
